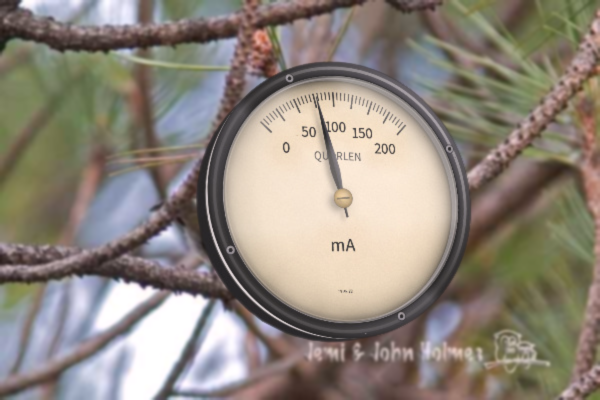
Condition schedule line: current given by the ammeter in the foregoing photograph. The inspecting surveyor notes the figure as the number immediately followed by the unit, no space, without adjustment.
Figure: 75mA
